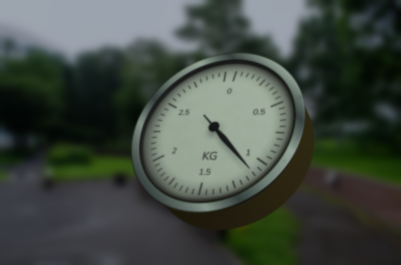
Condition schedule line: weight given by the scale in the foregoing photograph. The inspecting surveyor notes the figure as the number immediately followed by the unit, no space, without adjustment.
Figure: 1.1kg
